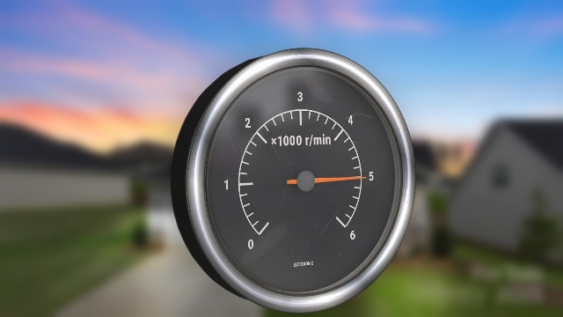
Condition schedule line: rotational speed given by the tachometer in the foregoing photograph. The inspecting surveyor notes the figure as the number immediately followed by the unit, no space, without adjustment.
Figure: 5000rpm
